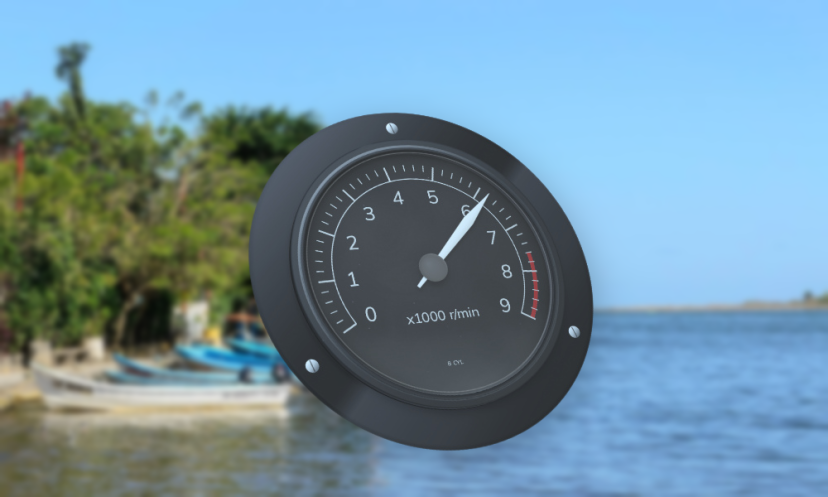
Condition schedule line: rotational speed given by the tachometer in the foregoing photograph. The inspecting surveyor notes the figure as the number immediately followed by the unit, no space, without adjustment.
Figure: 6200rpm
